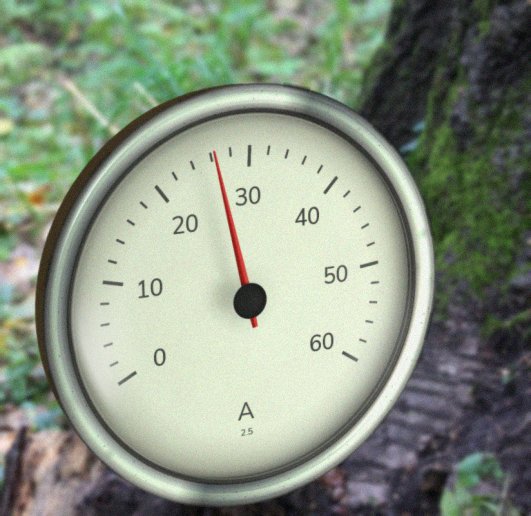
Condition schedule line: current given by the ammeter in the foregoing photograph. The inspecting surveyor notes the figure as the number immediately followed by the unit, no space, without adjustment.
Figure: 26A
